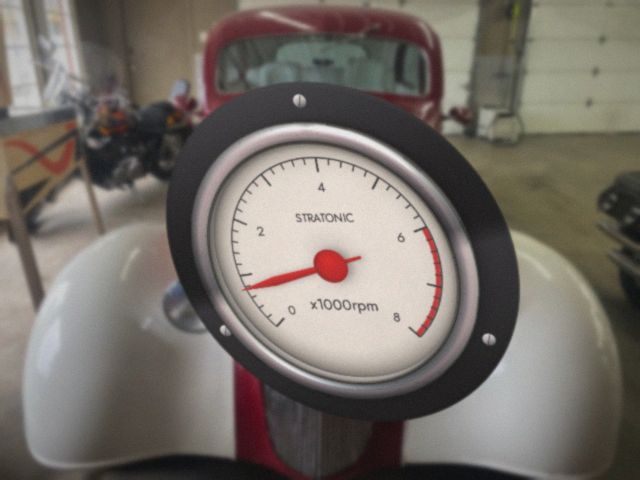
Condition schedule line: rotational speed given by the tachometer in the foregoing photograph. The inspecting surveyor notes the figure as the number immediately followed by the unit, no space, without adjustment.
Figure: 800rpm
